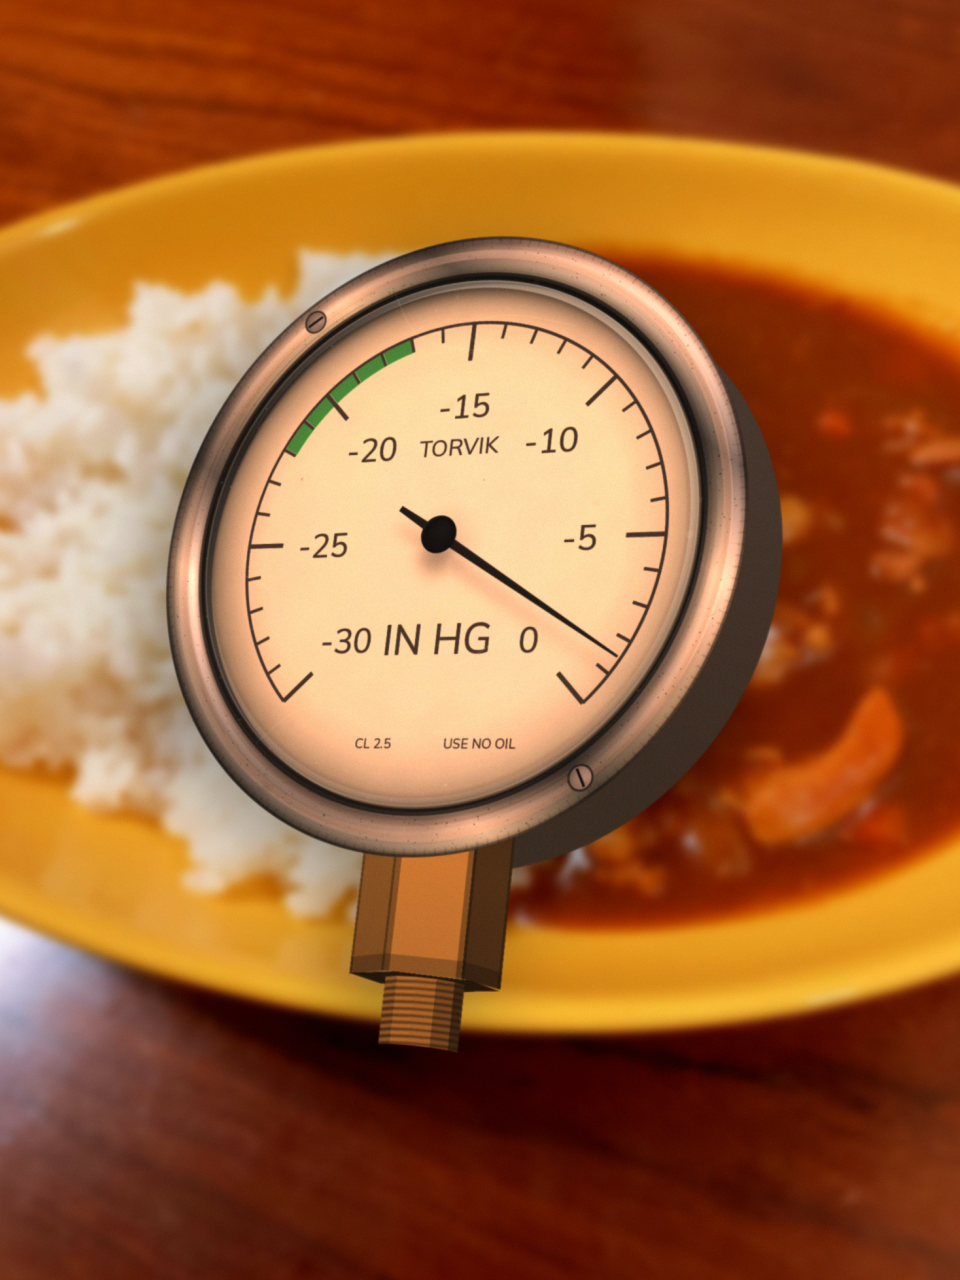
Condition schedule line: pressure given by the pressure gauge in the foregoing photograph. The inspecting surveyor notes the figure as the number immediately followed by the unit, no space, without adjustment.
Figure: -1.5inHg
